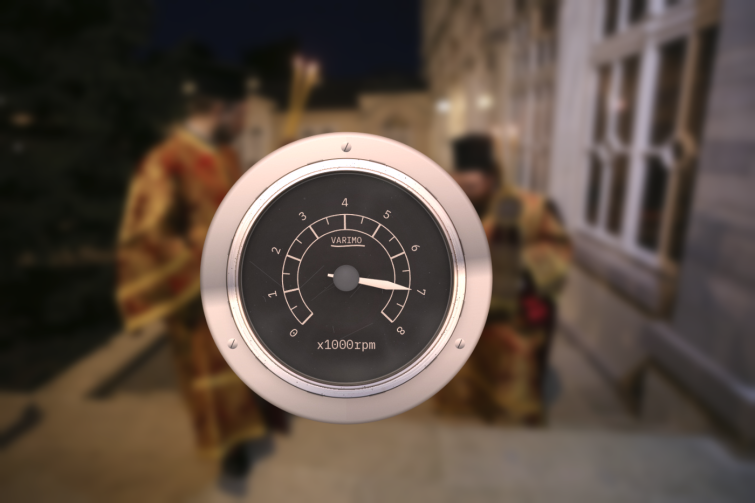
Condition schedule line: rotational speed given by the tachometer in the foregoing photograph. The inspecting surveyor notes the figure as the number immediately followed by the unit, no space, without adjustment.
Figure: 7000rpm
